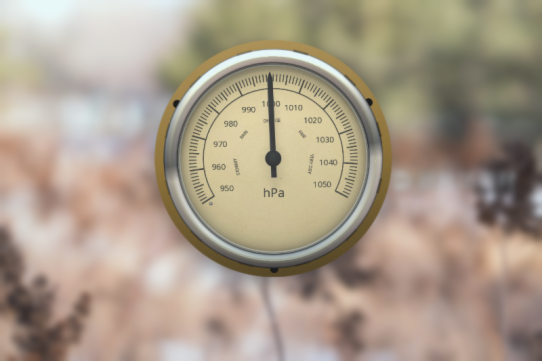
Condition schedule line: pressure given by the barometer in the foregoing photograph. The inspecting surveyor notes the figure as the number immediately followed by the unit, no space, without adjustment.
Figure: 1000hPa
